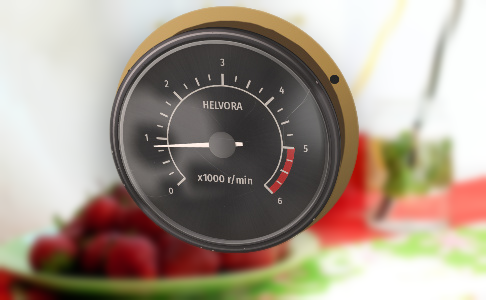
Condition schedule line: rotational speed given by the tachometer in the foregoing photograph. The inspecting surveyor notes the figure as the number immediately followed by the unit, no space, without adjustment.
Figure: 875rpm
